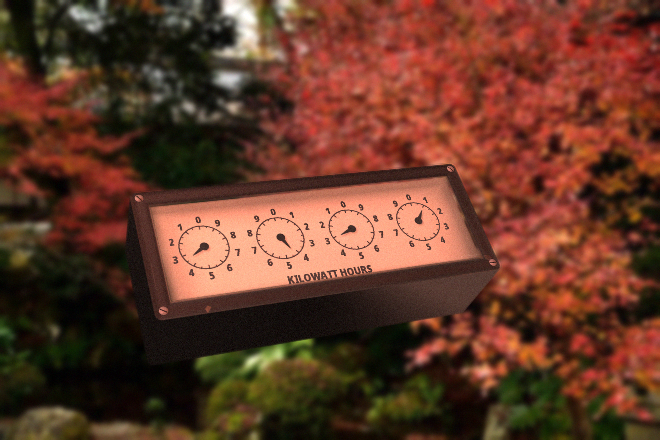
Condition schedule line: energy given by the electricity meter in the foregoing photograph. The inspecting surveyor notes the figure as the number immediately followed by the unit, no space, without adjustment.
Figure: 3431kWh
